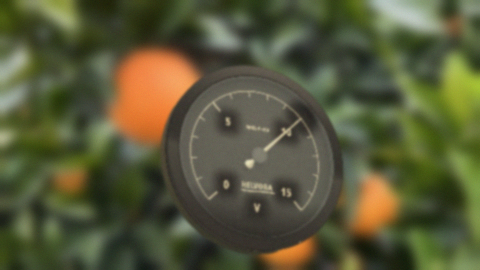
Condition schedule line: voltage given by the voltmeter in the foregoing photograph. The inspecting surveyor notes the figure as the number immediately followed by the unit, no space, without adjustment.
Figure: 10V
